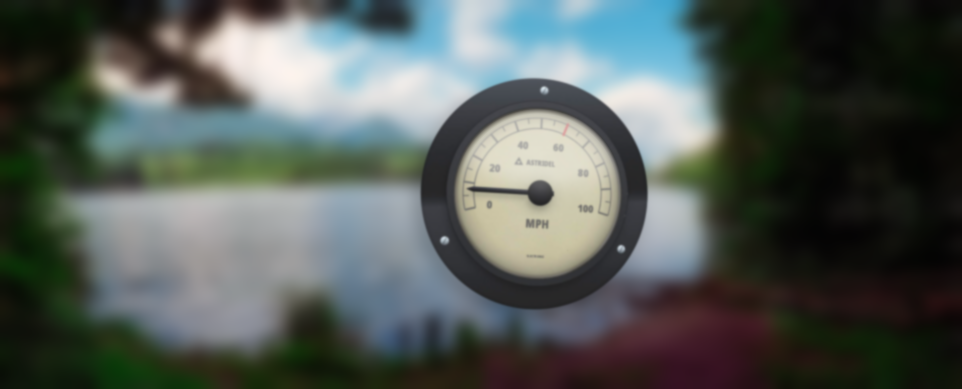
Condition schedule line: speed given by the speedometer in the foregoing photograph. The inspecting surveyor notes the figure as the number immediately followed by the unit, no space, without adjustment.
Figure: 7.5mph
